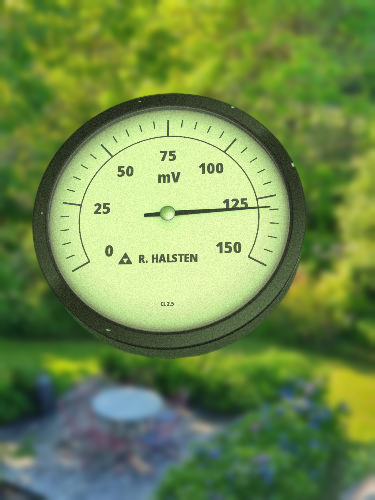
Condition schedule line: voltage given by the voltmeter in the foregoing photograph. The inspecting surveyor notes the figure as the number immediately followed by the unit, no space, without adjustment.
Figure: 130mV
